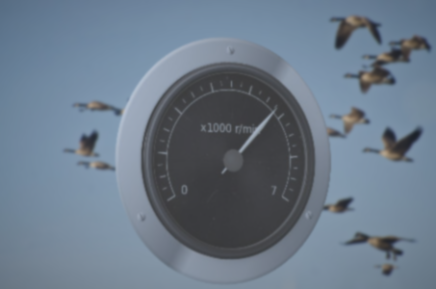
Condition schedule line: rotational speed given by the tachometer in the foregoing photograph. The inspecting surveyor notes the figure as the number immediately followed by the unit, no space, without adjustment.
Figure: 4750rpm
